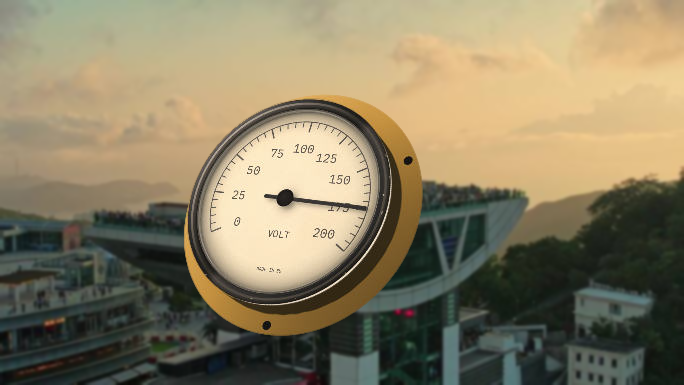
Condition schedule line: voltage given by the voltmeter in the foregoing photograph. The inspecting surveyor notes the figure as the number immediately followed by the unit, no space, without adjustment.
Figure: 175V
